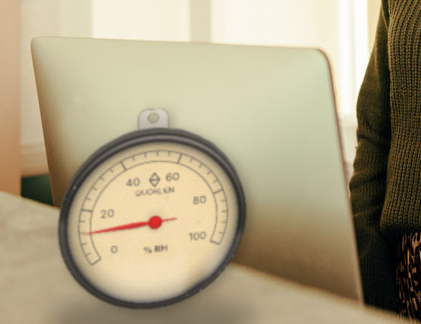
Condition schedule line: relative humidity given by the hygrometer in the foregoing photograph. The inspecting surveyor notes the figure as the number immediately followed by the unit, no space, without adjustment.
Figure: 12%
